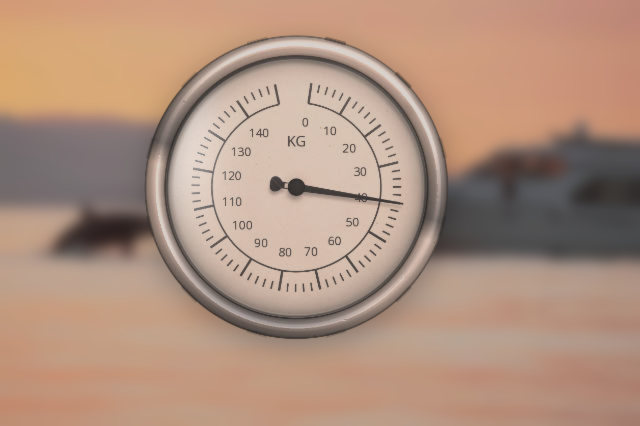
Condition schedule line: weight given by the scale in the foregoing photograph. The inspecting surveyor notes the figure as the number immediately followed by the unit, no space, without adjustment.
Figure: 40kg
